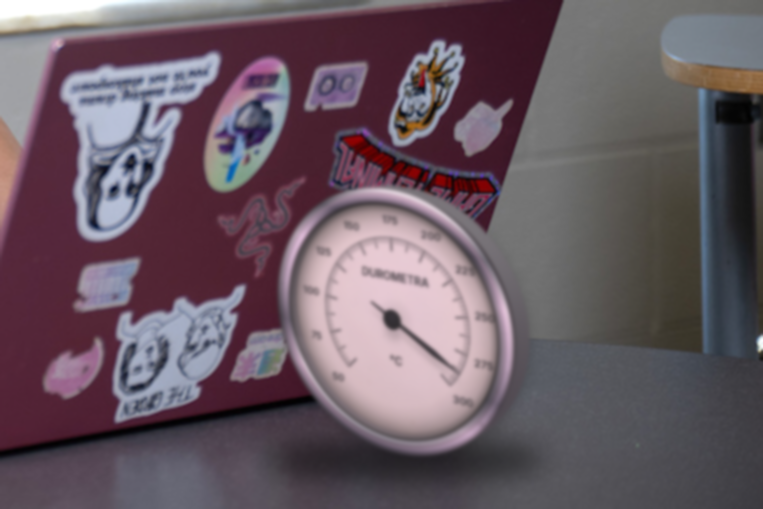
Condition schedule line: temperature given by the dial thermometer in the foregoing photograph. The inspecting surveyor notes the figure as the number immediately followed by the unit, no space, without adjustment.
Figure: 287.5°C
